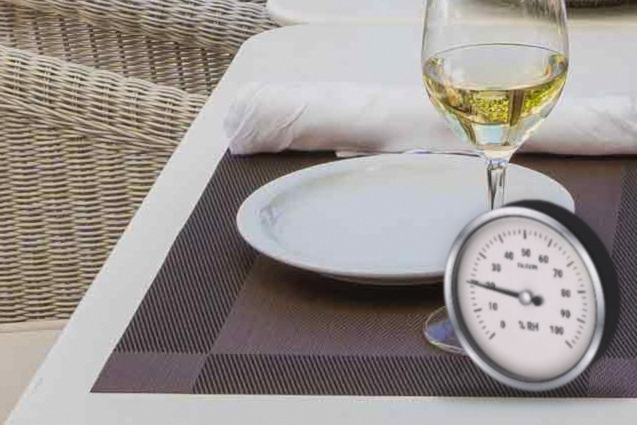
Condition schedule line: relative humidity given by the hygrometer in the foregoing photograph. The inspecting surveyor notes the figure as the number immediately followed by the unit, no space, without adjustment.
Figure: 20%
